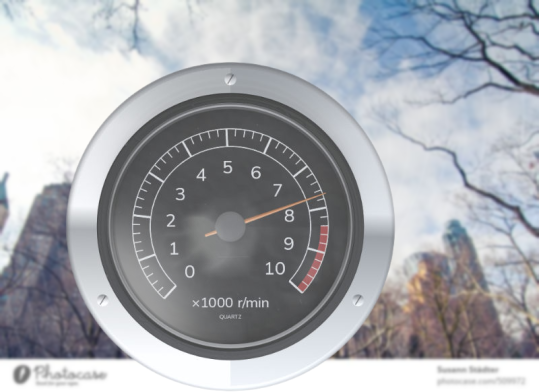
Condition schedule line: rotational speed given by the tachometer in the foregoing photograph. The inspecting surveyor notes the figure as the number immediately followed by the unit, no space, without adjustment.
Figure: 7700rpm
